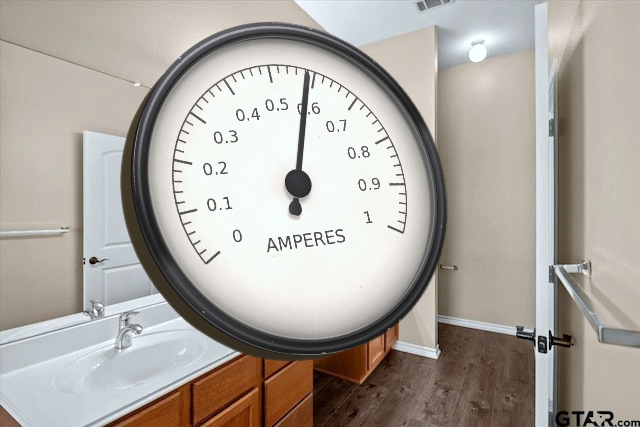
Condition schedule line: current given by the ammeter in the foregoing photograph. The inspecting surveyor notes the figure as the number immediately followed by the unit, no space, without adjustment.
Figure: 0.58A
